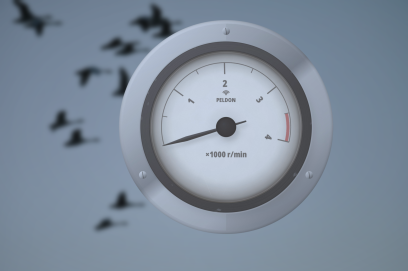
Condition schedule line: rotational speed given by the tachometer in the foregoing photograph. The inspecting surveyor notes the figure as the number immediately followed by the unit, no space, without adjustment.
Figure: 0rpm
